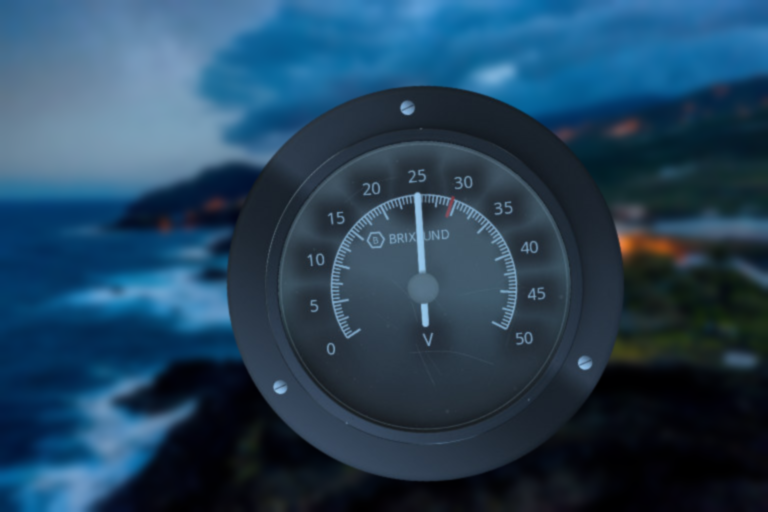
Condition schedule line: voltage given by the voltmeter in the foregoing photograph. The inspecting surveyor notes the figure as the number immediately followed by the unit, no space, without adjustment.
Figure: 25V
